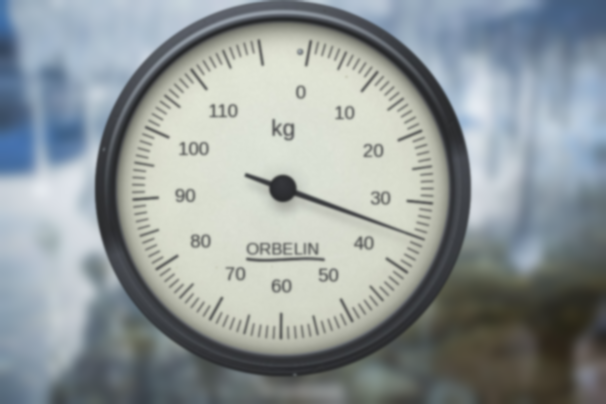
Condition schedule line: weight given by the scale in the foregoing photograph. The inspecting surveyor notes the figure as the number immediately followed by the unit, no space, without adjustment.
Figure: 35kg
